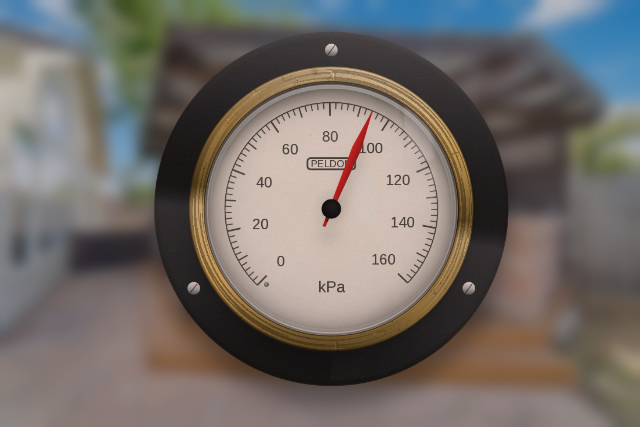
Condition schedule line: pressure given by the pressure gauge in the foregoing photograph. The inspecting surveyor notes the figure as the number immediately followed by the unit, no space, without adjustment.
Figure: 94kPa
